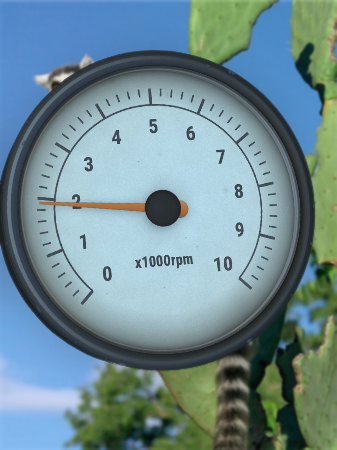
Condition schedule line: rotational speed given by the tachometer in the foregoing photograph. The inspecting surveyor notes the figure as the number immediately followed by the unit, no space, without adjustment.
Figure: 1900rpm
